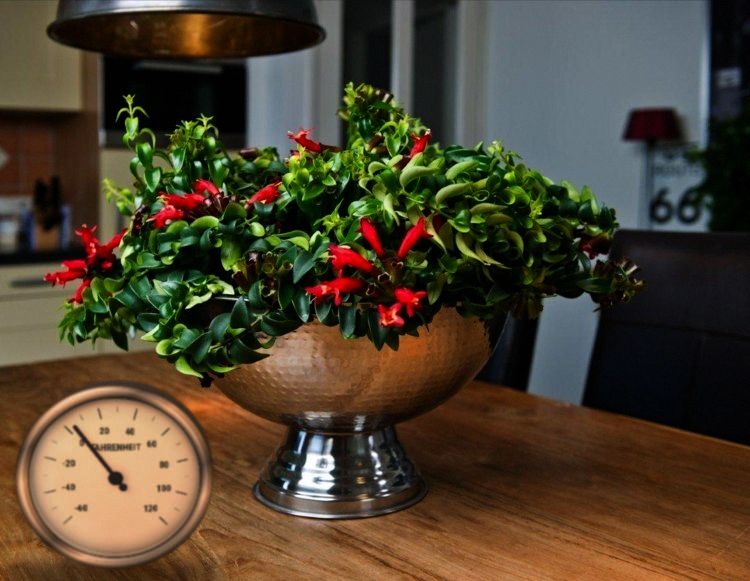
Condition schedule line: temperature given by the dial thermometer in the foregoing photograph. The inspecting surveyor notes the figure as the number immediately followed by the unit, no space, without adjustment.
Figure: 5°F
